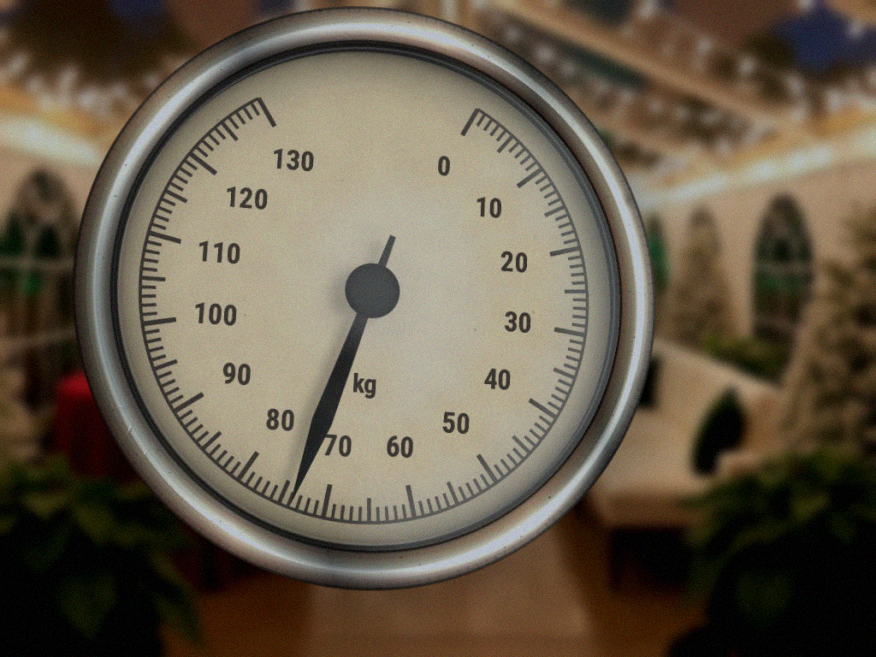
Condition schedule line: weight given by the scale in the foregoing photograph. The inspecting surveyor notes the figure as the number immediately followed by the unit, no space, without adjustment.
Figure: 74kg
